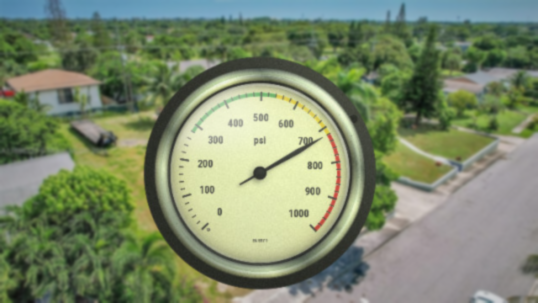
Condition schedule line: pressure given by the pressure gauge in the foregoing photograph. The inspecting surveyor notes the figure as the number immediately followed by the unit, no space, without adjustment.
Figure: 720psi
